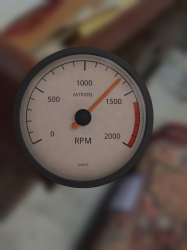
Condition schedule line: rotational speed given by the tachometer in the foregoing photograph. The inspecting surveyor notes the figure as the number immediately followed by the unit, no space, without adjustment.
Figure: 1350rpm
